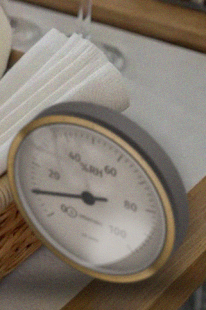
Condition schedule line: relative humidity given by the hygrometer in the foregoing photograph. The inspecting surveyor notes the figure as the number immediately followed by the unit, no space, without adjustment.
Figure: 10%
